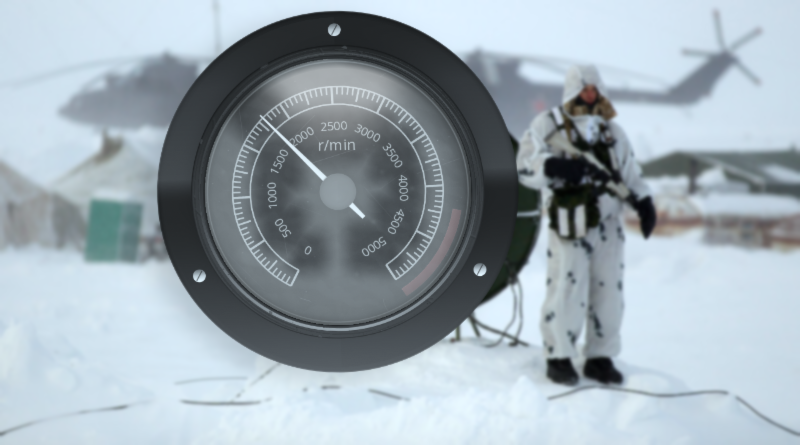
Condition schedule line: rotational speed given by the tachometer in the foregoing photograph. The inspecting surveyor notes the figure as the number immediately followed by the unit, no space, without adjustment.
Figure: 1800rpm
